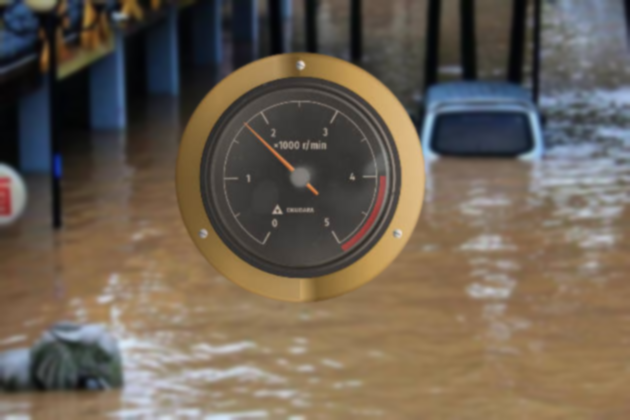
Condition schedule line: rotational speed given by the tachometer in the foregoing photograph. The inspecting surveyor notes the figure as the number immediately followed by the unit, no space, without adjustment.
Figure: 1750rpm
